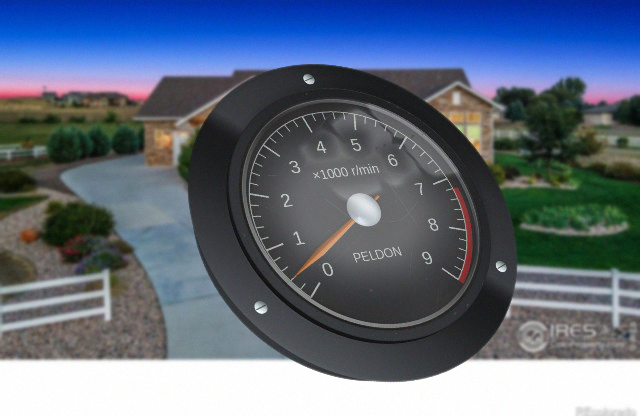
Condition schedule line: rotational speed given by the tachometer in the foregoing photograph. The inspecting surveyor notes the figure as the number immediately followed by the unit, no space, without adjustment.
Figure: 400rpm
